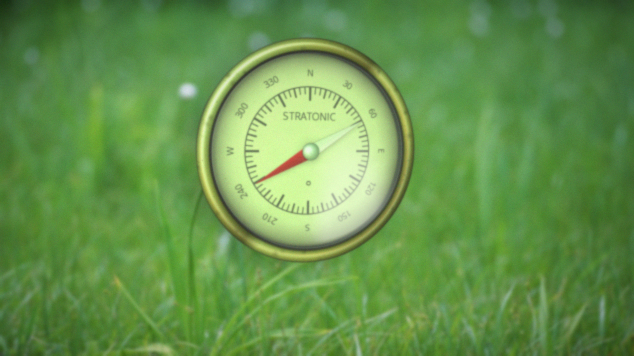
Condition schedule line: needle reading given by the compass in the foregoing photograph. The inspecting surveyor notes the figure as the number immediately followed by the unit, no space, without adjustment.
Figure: 240°
